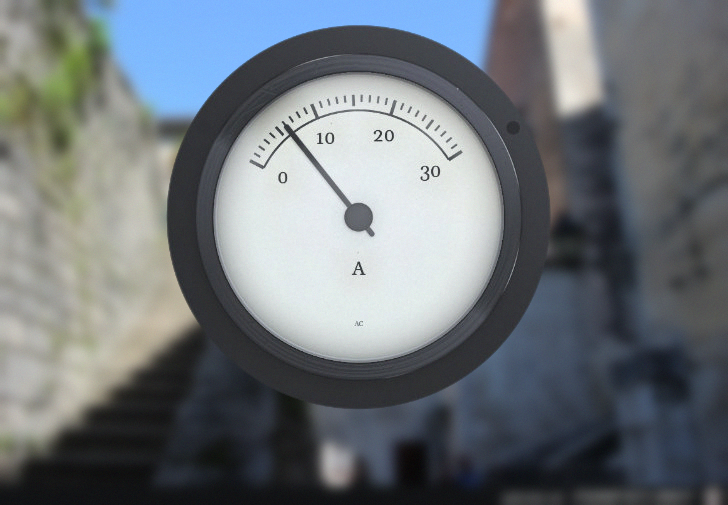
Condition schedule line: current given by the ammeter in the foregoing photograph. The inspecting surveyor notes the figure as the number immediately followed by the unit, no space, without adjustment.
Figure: 6A
